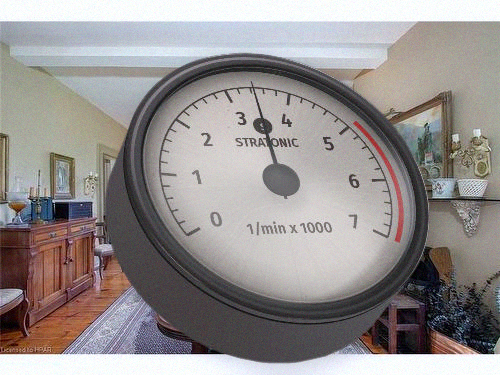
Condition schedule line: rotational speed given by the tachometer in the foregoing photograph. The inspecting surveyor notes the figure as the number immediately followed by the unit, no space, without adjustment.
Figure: 3400rpm
